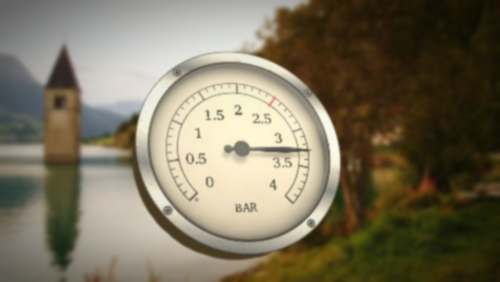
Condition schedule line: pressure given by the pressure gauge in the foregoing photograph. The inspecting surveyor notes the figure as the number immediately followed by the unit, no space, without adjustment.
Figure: 3.3bar
